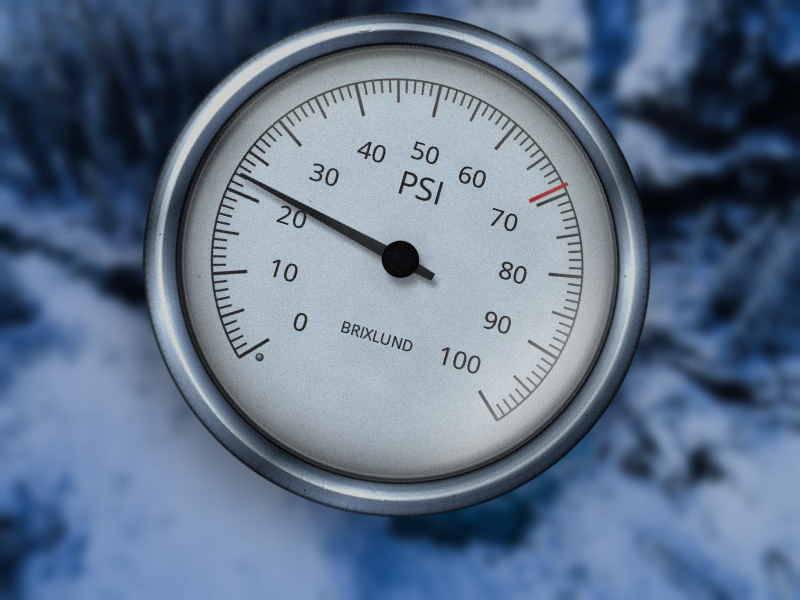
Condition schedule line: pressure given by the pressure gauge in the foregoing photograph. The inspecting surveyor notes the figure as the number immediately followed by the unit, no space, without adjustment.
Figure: 22psi
